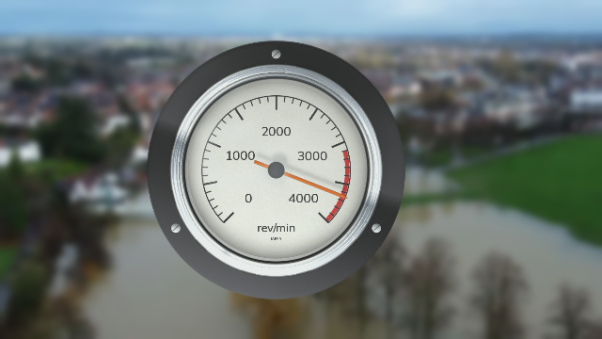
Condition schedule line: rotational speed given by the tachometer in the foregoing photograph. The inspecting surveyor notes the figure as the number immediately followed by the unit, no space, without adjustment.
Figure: 3650rpm
